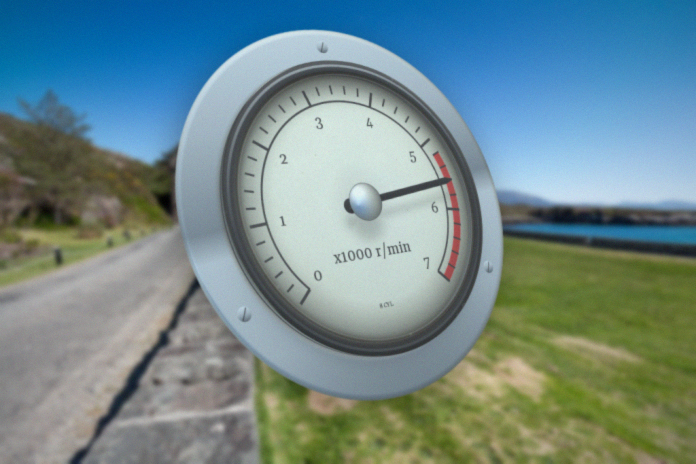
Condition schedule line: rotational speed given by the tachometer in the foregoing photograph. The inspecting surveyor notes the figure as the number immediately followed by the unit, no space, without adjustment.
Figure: 5600rpm
